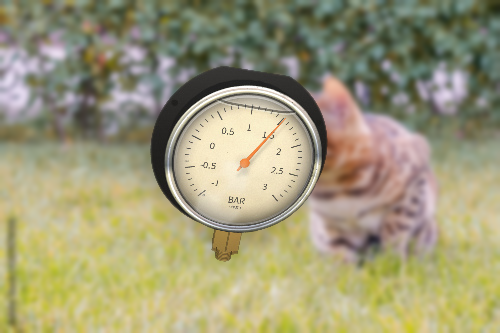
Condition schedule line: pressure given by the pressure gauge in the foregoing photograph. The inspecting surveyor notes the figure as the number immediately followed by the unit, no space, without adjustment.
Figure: 1.5bar
